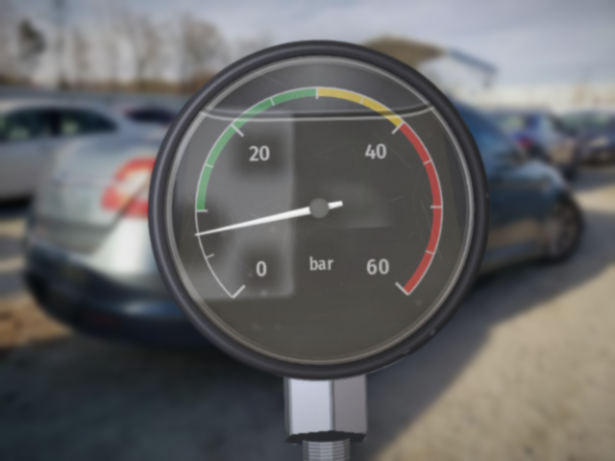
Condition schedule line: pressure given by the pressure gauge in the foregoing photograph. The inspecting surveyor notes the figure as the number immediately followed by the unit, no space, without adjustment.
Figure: 7.5bar
